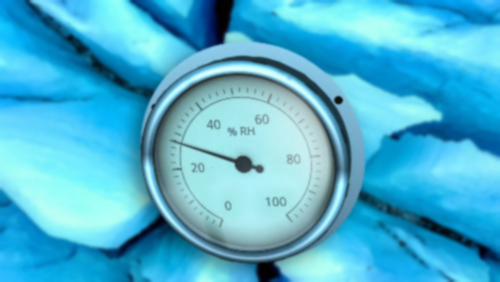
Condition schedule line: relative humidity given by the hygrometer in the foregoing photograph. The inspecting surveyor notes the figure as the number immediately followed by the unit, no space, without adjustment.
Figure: 28%
